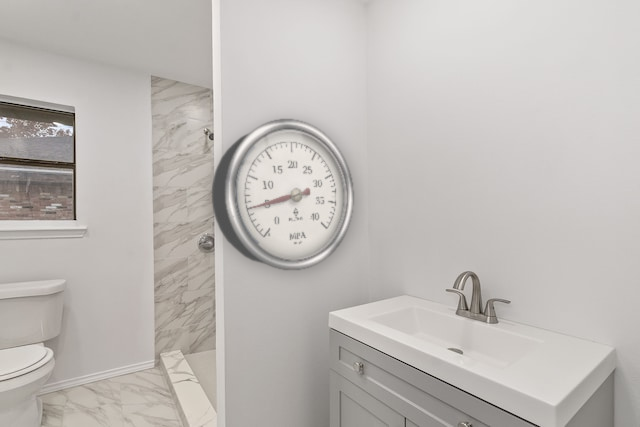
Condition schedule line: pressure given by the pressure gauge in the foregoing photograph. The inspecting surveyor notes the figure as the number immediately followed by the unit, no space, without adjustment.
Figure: 5MPa
